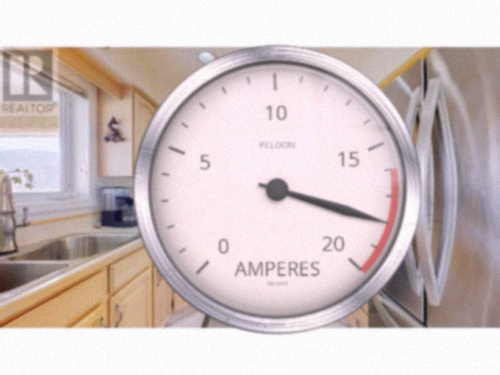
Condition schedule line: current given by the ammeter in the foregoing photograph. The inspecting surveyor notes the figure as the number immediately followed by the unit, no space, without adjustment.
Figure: 18A
